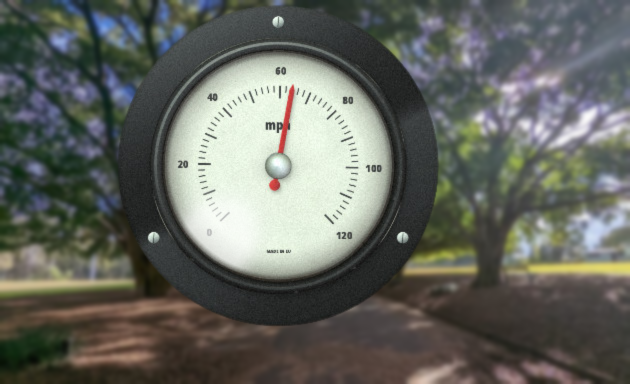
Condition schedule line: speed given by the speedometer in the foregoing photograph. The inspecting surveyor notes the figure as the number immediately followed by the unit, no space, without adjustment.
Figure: 64mph
